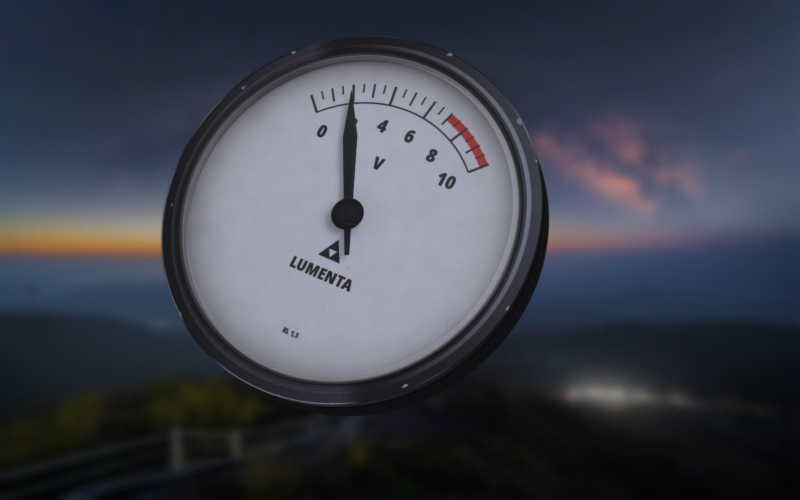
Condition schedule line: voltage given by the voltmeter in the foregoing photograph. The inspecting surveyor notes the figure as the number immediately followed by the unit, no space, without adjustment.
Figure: 2V
